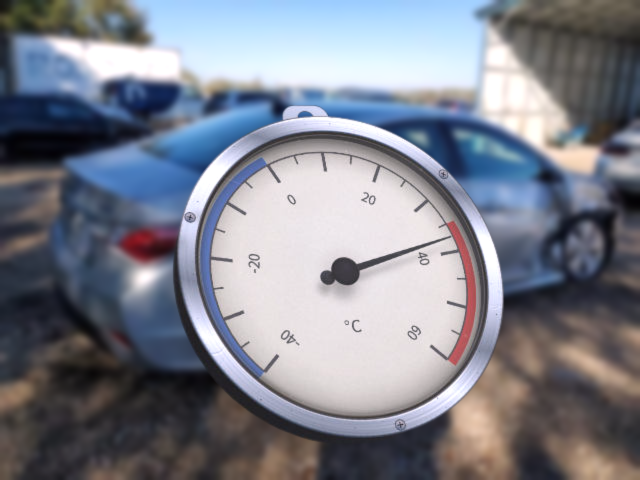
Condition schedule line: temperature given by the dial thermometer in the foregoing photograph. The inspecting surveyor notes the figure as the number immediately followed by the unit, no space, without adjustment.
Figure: 37.5°C
